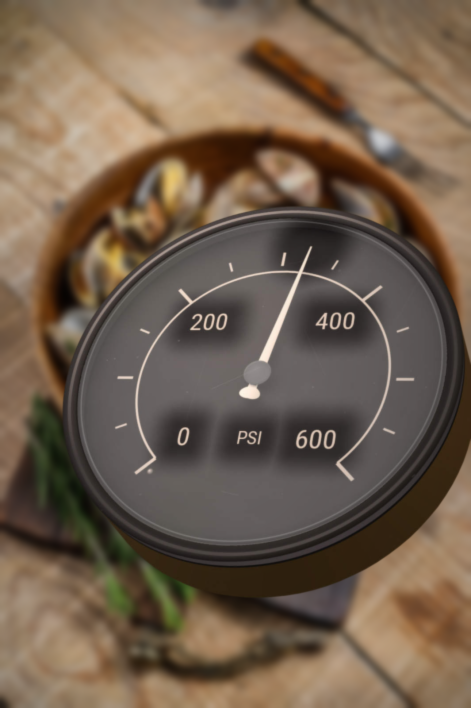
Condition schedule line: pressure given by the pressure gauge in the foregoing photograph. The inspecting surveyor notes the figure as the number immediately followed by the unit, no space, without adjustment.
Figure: 325psi
